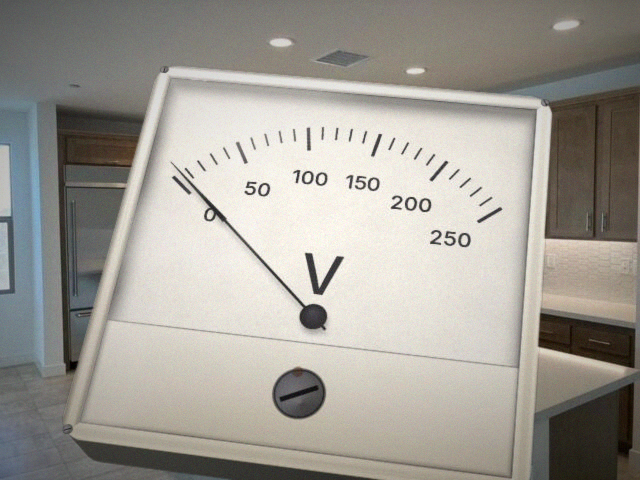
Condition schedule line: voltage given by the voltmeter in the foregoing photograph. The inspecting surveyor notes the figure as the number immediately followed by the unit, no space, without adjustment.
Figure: 5V
